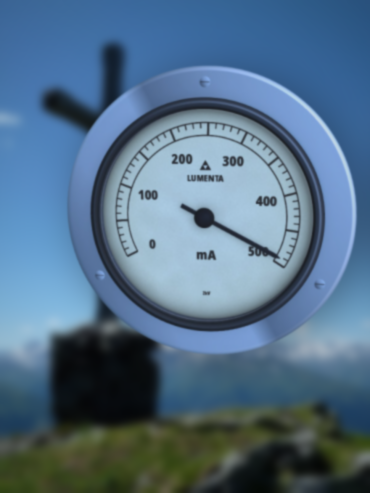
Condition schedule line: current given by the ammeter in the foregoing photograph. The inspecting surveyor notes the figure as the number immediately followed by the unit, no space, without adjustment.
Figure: 490mA
